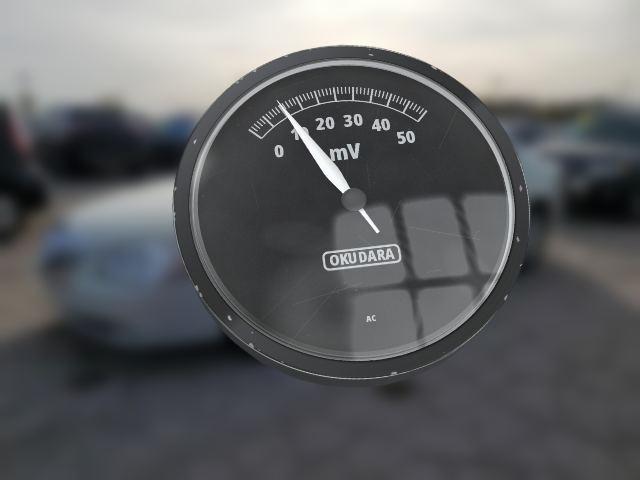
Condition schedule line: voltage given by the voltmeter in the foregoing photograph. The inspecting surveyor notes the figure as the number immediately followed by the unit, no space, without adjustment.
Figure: 10mV
